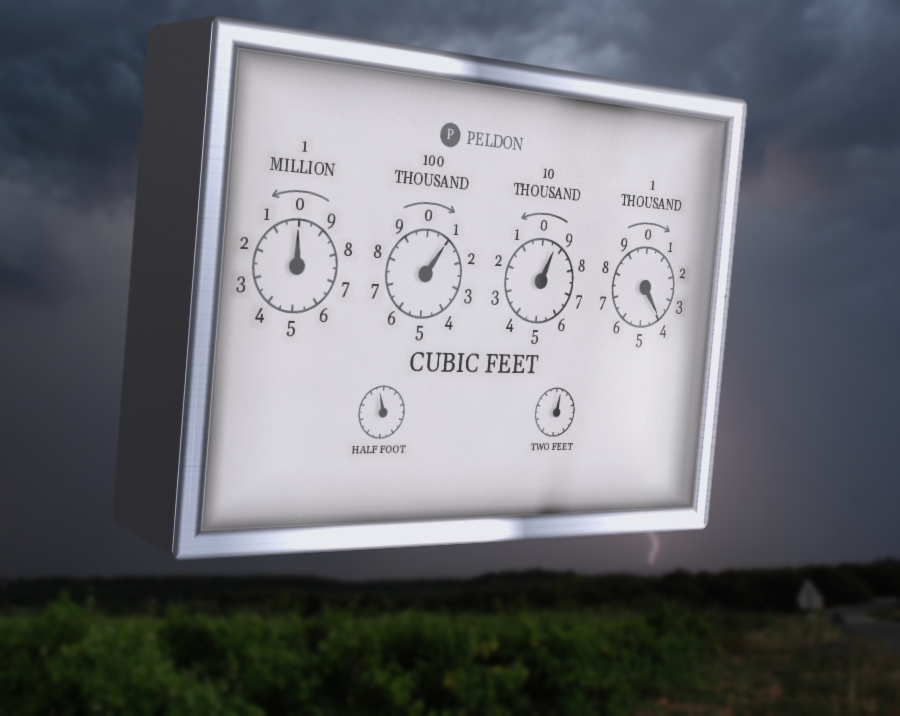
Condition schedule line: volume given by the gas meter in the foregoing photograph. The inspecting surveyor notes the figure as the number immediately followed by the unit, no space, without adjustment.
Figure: 9400ft³
